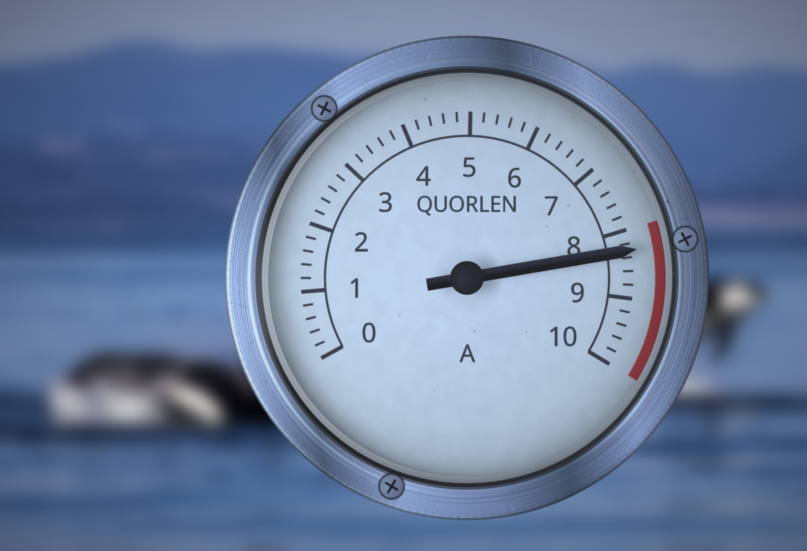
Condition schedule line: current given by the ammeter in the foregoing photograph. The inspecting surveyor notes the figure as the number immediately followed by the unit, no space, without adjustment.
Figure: 8.3A
